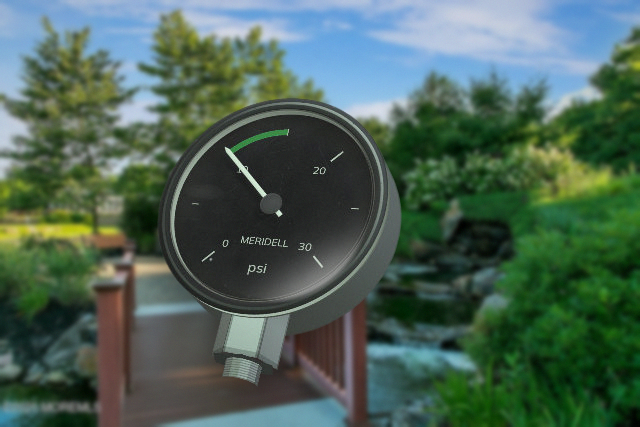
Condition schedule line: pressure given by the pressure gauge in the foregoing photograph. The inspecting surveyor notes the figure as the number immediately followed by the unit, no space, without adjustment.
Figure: 10psi
